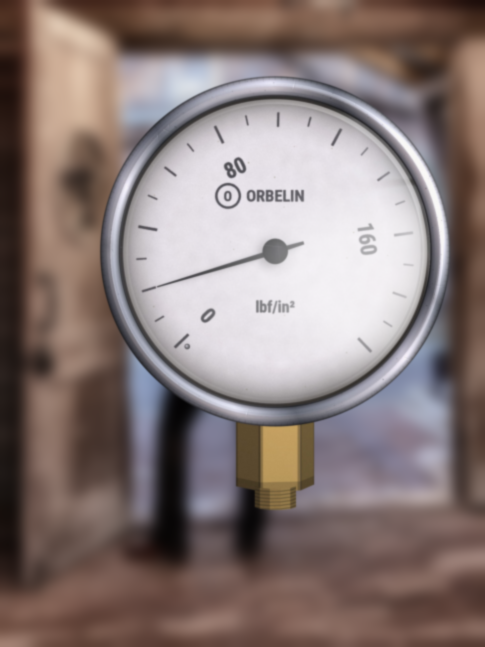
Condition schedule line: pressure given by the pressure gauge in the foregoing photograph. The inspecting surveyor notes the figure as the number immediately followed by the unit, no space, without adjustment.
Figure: 20psi
